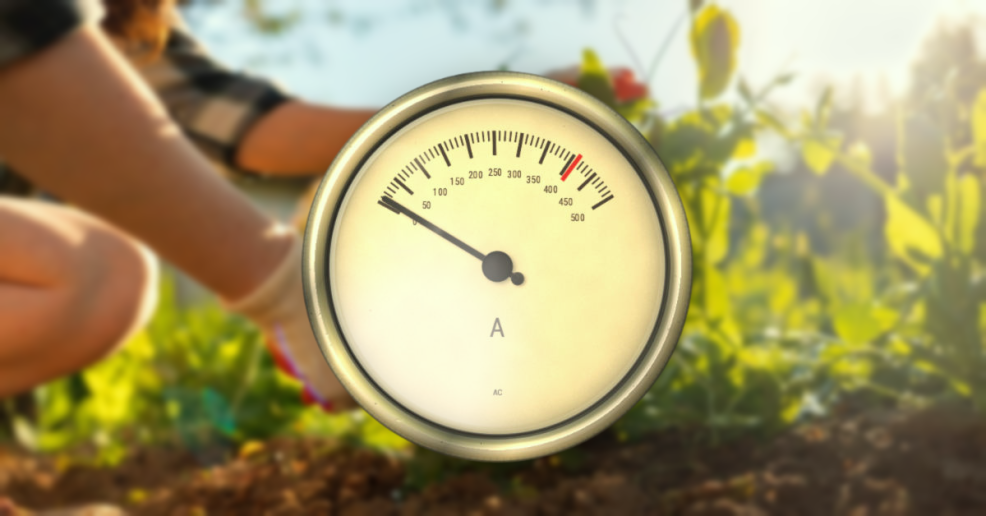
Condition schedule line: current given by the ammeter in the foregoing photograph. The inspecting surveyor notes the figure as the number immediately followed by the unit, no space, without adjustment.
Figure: 10A
